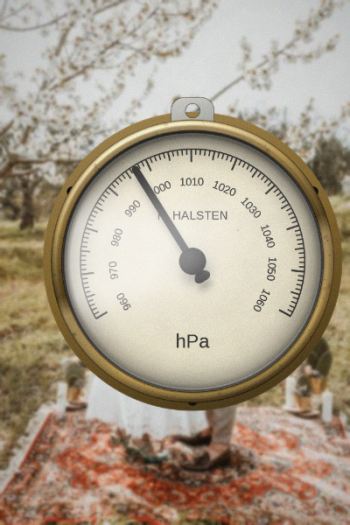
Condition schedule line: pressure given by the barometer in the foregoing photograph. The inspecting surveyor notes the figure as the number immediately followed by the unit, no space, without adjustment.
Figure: 997hPa
